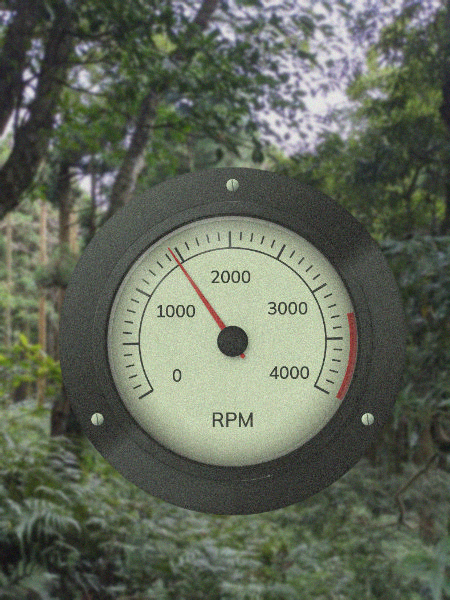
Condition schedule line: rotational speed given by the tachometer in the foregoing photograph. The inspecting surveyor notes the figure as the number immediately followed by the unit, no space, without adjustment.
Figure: 1450rpm
